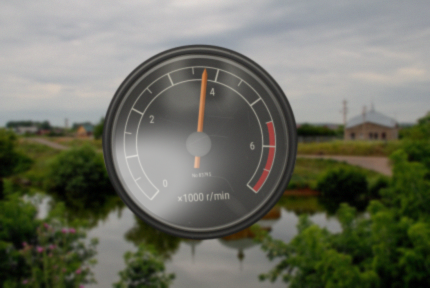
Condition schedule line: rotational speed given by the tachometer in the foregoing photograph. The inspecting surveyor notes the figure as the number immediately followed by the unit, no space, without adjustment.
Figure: 3750rpm
